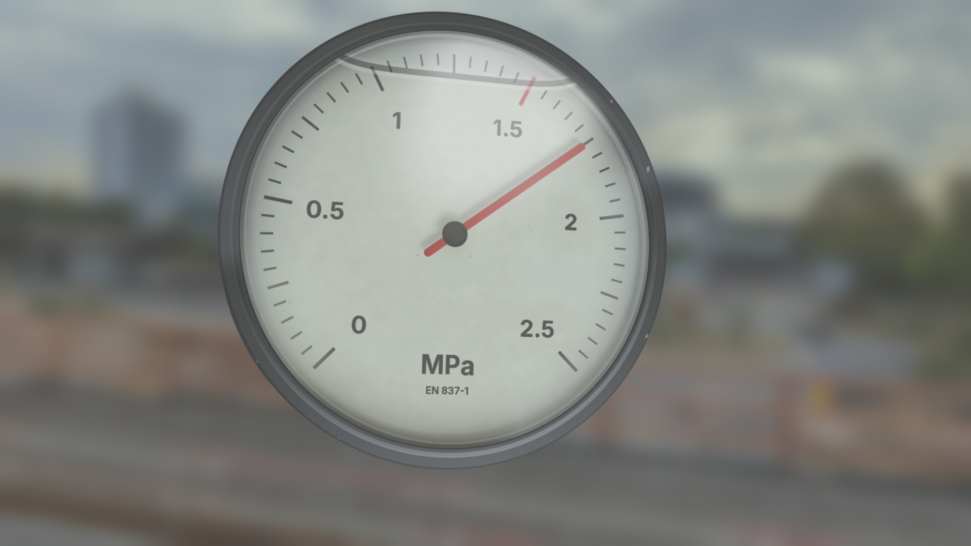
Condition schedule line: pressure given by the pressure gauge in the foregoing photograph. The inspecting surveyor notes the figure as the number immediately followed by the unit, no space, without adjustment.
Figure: 1.75MPa
